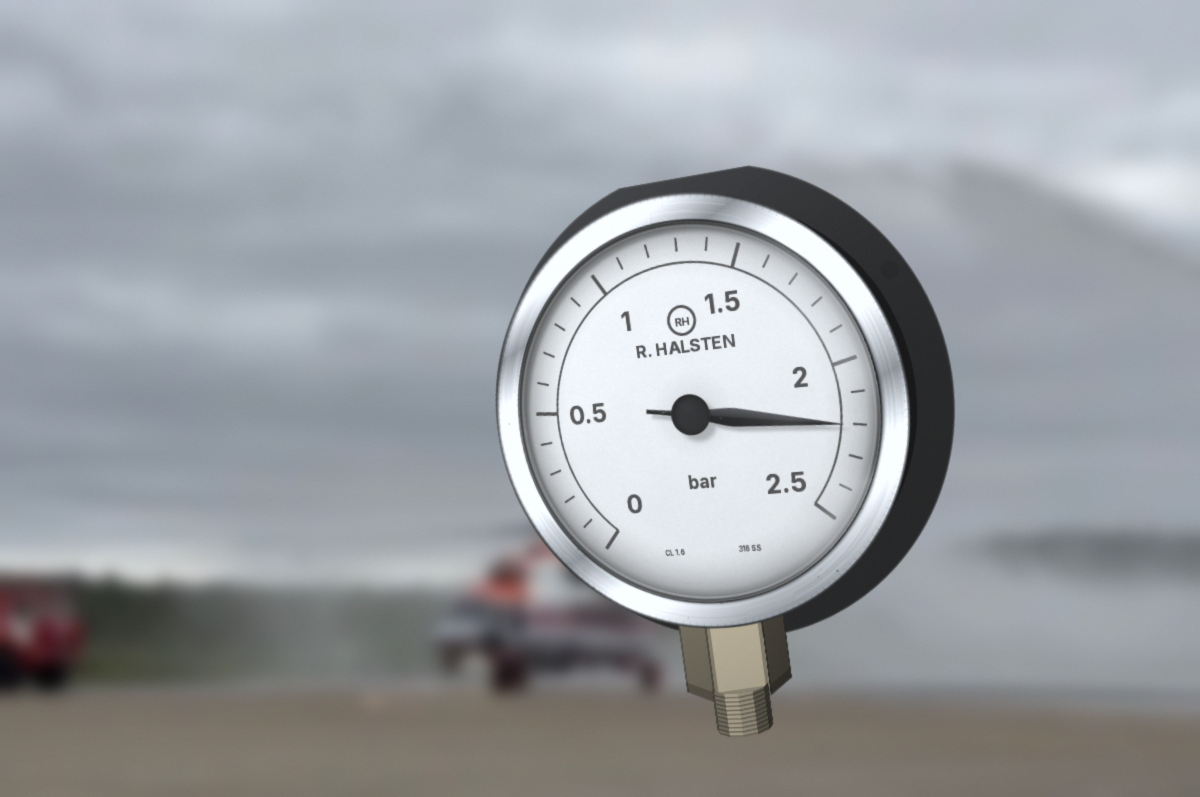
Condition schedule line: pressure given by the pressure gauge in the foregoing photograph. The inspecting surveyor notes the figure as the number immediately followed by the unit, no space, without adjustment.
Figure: 2.2bar
